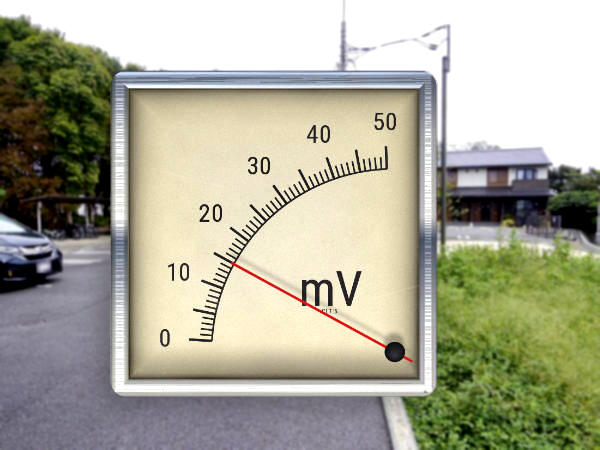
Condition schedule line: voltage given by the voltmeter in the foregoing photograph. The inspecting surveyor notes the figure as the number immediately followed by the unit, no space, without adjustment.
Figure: 15mV
